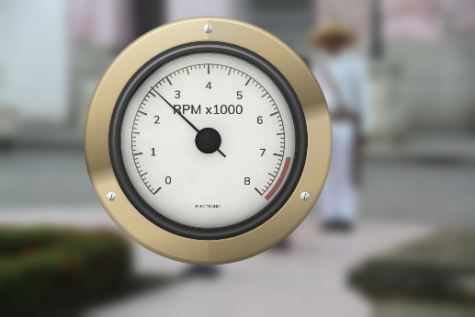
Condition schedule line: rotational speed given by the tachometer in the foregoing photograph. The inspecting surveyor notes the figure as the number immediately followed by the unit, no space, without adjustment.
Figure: 2600rpm
